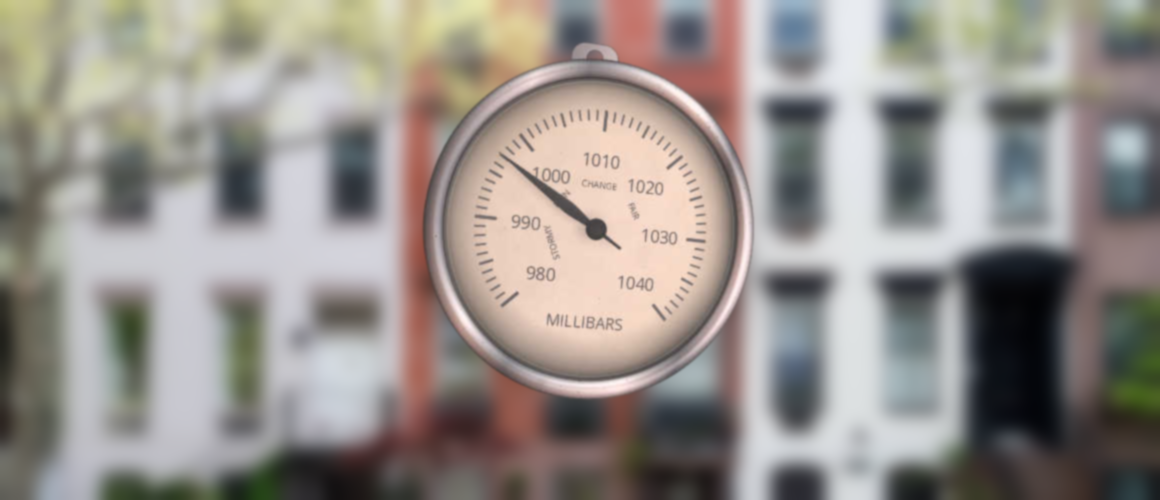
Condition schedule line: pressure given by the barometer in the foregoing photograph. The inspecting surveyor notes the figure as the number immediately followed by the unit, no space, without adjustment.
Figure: 997mbar
